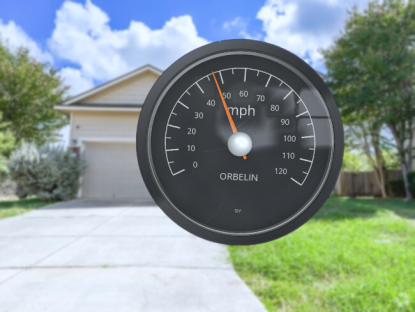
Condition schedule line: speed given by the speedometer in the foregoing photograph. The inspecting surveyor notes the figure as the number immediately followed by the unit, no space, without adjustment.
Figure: 47.5mph
